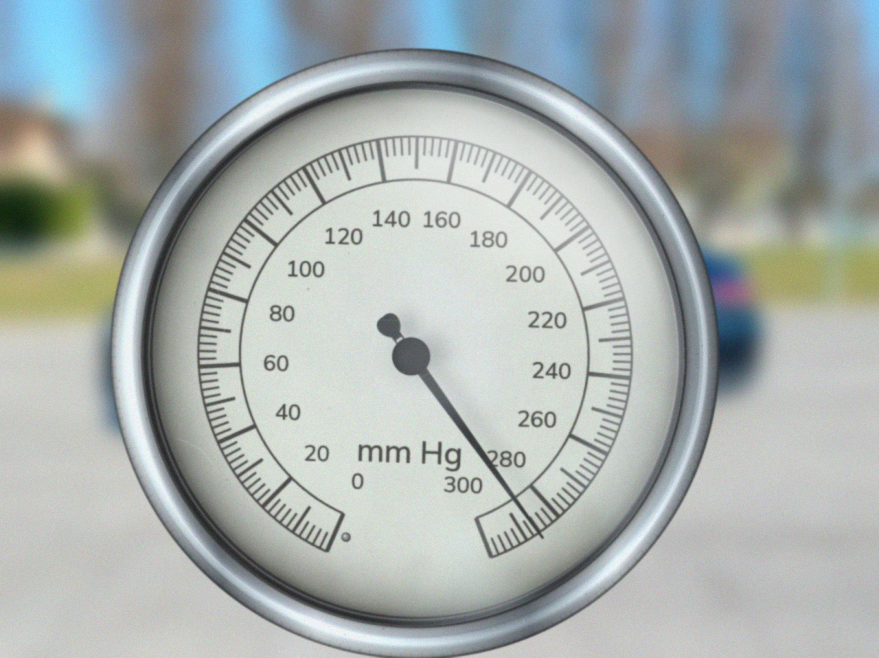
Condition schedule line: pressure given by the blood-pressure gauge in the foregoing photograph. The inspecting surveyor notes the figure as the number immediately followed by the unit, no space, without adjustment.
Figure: 286mmHg
